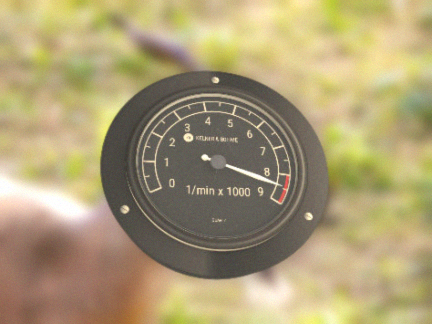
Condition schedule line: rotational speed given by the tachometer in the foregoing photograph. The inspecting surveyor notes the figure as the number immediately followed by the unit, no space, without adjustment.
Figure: 8500rpm
